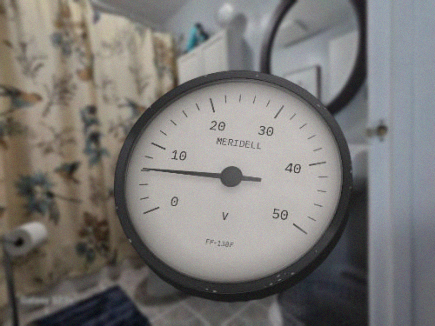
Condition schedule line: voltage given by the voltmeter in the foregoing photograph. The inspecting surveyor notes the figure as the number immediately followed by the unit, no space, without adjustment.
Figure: 6V
